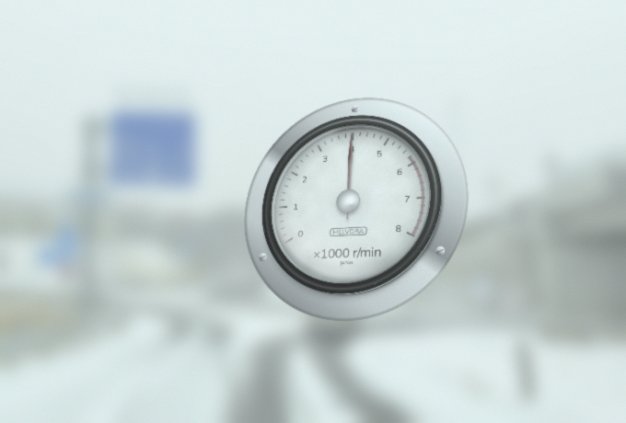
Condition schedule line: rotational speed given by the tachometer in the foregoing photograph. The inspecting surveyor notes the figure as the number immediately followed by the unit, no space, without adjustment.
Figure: 4000rpm
